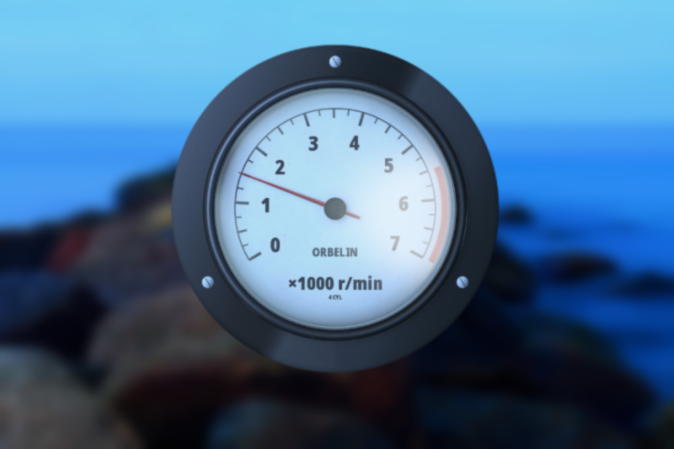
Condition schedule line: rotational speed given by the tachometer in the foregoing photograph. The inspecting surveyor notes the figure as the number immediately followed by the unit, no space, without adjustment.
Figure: 1500rpm
